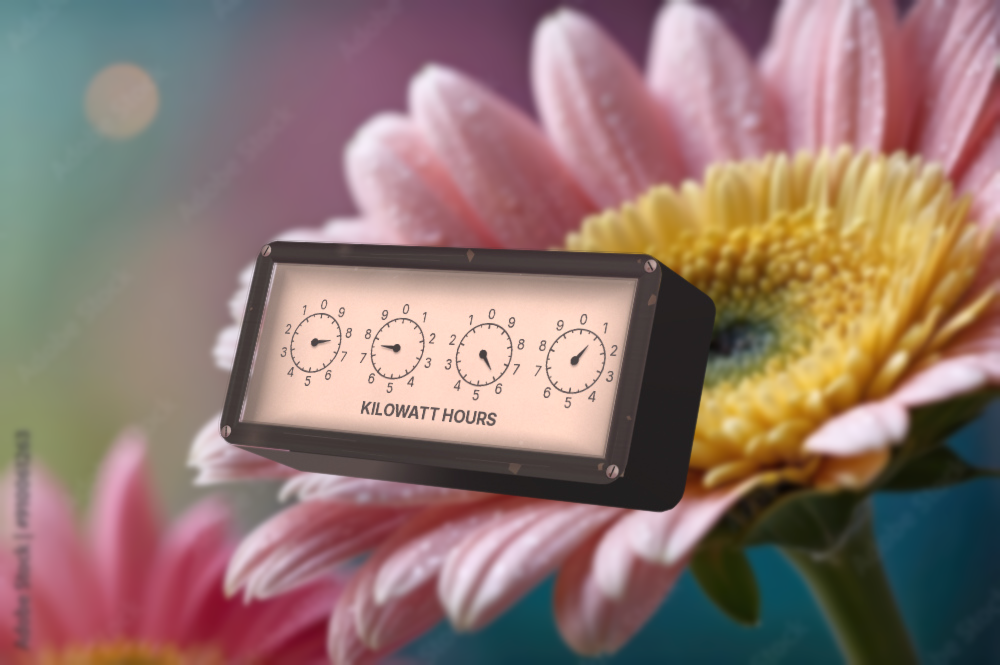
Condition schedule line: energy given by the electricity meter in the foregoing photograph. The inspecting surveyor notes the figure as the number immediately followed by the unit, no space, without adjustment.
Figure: 7761kWh
